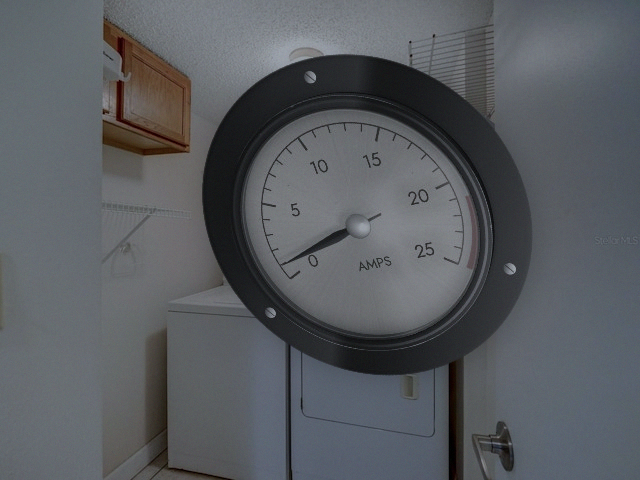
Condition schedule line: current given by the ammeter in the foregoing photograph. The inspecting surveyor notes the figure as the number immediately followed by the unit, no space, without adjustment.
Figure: 1A
